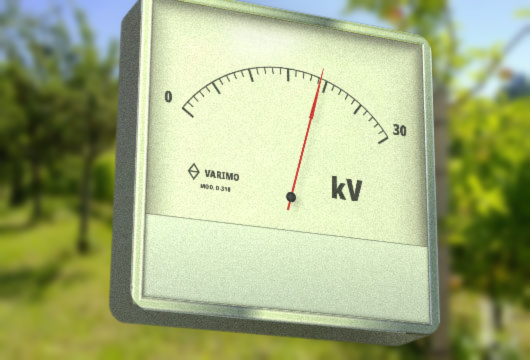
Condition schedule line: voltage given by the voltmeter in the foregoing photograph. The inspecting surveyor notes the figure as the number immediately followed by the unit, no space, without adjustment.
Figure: 19kV
